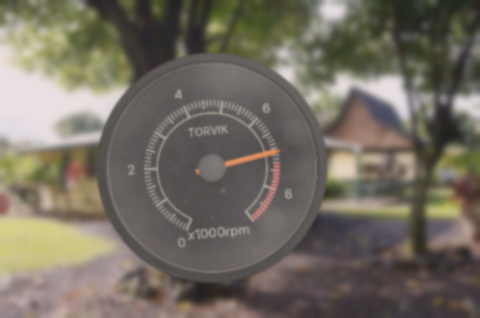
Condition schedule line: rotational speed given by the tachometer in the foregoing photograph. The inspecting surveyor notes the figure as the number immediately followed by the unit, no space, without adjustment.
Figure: 7000rpm
